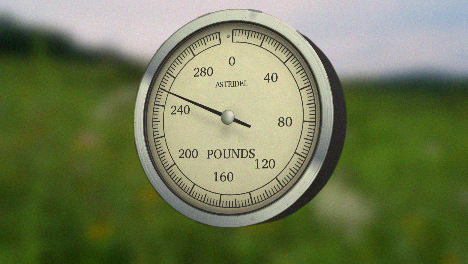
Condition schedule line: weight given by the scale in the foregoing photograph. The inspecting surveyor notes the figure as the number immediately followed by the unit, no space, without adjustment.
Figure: 250lb
